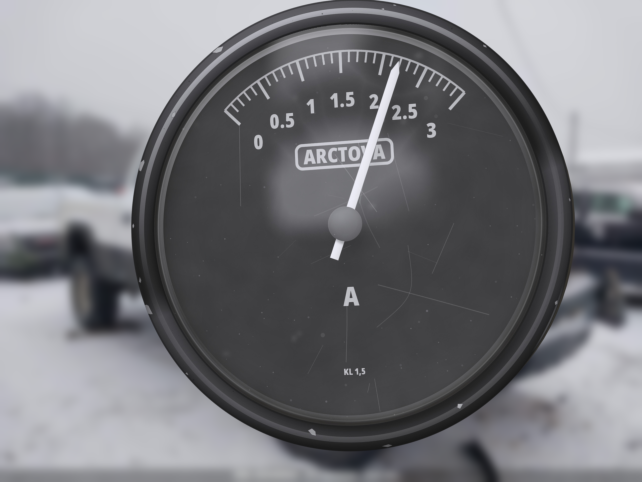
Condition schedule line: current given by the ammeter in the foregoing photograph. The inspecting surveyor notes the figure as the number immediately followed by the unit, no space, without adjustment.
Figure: 2.2A
